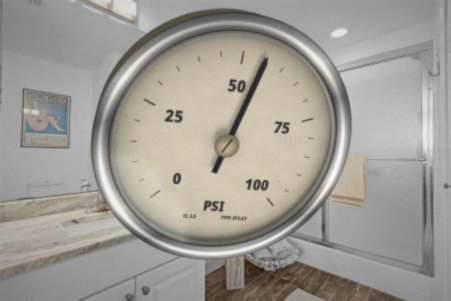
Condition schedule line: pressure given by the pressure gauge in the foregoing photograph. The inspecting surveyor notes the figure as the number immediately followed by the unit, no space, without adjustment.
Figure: 55psi
